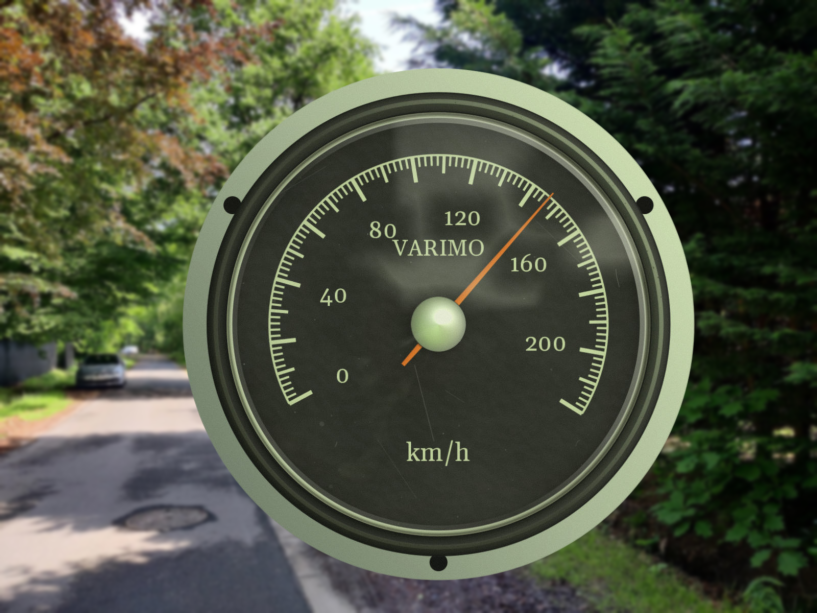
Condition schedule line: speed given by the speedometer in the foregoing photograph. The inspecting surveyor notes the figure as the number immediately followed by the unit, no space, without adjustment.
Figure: 146km/h
